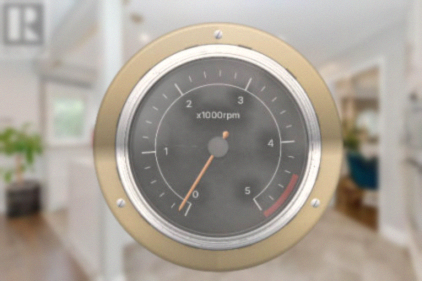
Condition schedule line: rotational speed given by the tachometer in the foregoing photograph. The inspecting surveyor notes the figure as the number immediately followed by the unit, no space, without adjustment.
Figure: 100rpm
